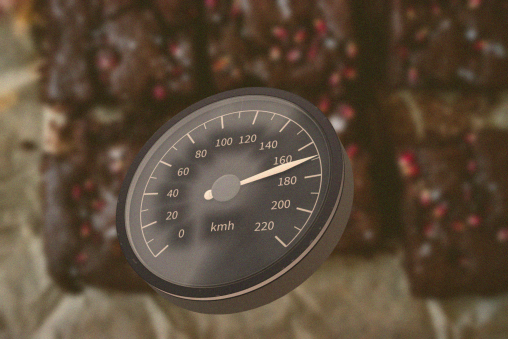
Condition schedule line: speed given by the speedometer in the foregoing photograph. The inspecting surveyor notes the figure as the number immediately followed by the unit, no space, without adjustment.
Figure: 170km/h
